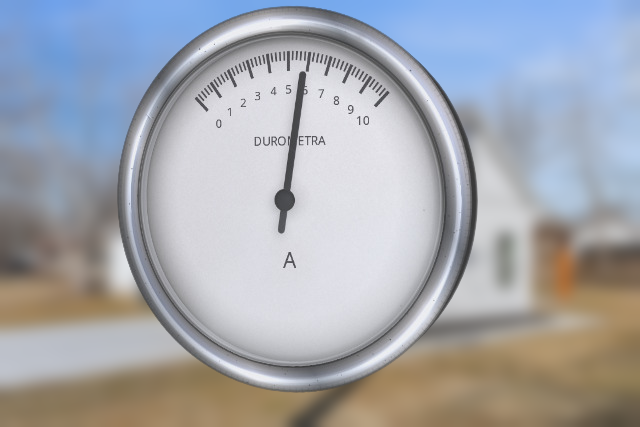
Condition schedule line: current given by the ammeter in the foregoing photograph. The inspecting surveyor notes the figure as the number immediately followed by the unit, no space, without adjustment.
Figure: 6A
